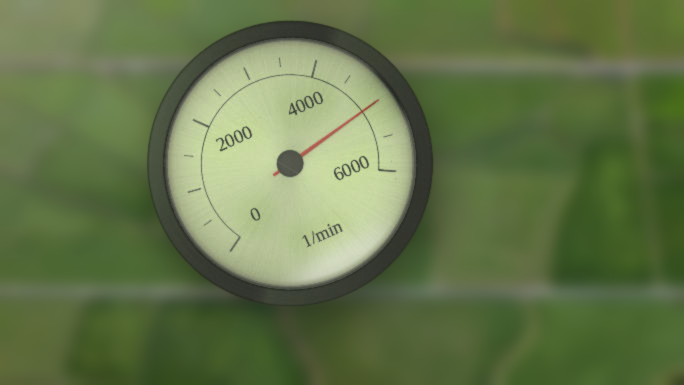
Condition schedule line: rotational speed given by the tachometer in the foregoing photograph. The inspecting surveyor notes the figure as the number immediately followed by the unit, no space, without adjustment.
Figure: 5000rpm
